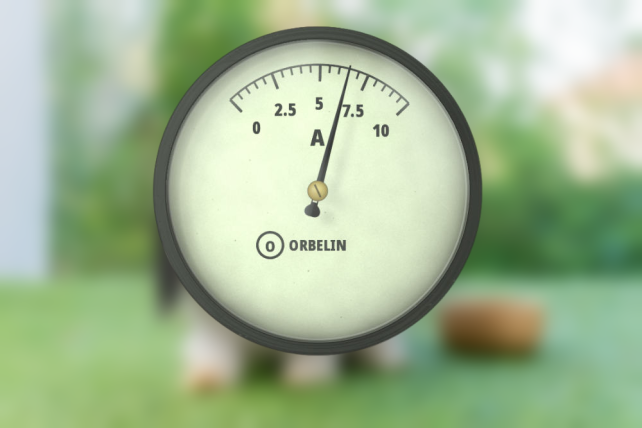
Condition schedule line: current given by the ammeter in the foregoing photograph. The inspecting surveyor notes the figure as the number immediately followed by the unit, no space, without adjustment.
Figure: 6.5A
